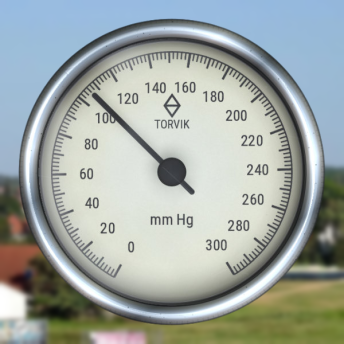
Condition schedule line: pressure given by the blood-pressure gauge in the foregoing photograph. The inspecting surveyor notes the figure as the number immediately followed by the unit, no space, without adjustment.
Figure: 106mmHg
